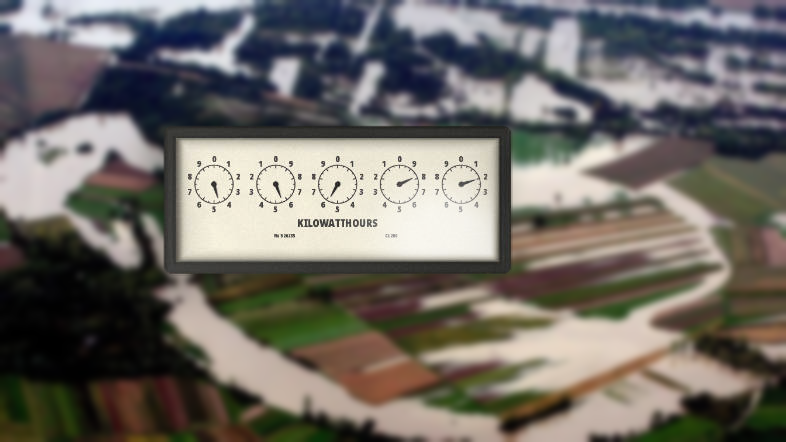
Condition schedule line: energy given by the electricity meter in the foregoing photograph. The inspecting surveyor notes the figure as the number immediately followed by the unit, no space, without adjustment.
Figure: 45582kWh
